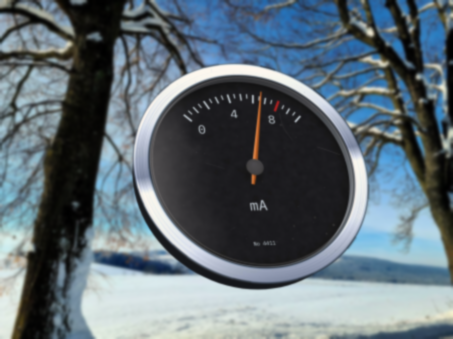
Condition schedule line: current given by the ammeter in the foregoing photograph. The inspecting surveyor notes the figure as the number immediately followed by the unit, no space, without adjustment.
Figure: 6.5mA
